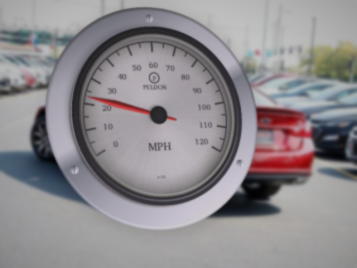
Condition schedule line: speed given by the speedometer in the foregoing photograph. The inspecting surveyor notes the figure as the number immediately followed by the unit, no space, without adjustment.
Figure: 22.5mph
